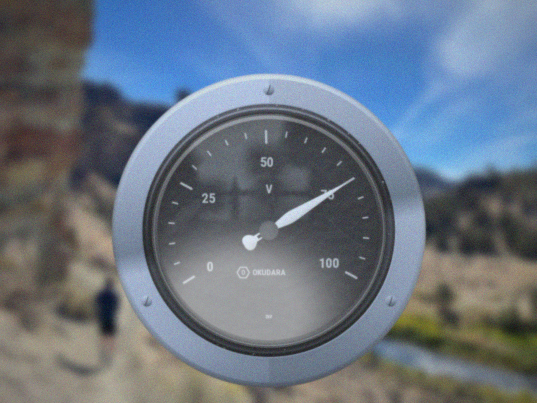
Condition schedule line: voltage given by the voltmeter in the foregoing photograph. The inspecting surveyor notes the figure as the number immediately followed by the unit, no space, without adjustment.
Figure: 75V
